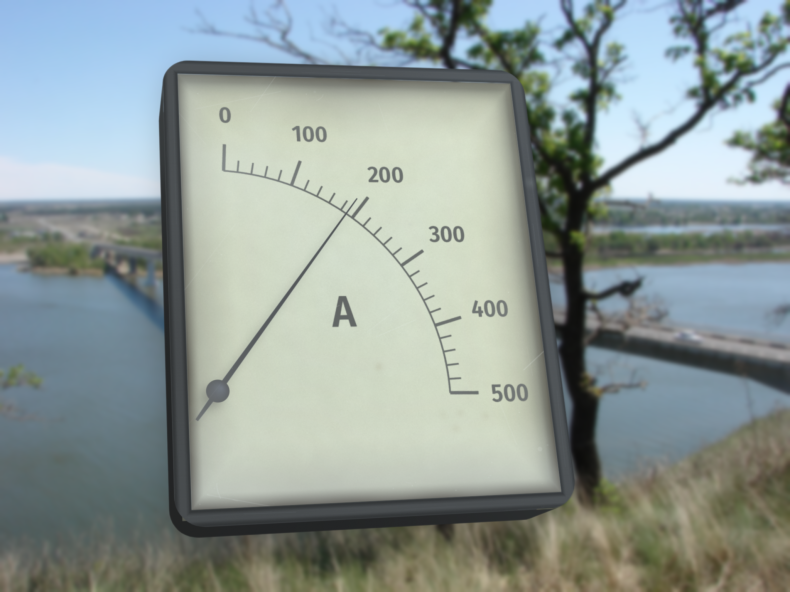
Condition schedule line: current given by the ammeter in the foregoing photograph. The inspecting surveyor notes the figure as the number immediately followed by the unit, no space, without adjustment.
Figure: 190A
